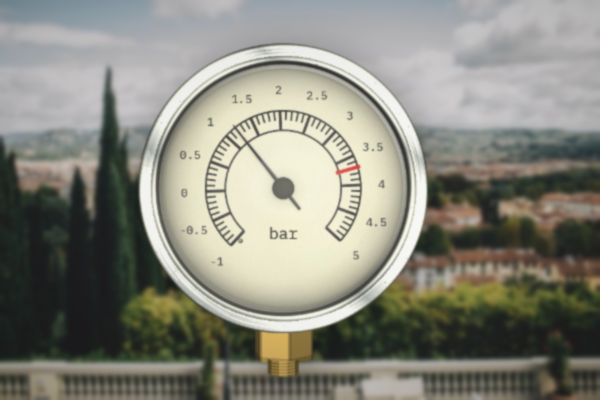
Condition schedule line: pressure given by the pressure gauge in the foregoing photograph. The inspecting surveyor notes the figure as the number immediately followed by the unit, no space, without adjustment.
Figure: 1.2bar
